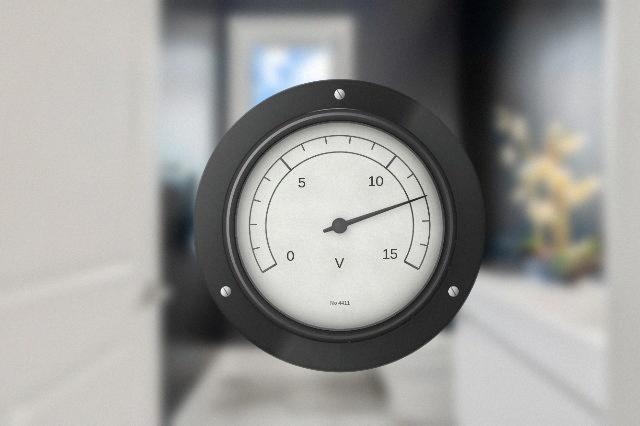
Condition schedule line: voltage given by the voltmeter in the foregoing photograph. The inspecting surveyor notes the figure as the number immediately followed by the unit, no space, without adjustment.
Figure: 12V
